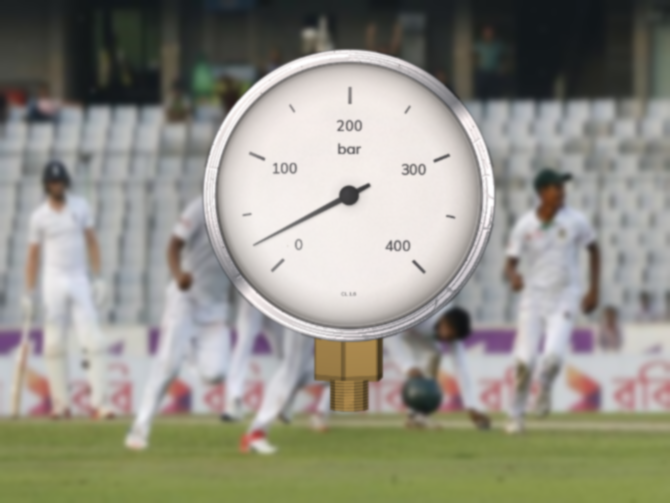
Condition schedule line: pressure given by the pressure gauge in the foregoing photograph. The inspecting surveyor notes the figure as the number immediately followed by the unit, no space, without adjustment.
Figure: 25bar
